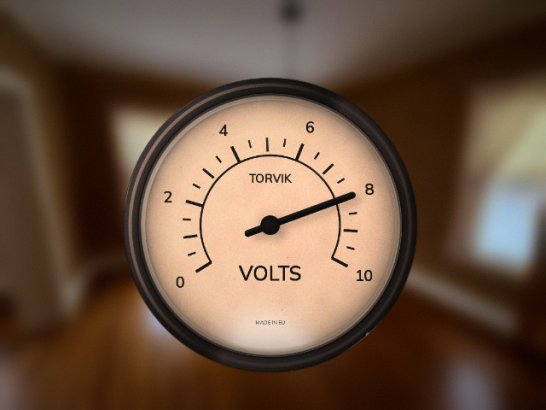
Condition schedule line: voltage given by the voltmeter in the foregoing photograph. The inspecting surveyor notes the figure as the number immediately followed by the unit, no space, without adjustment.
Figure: 8V
